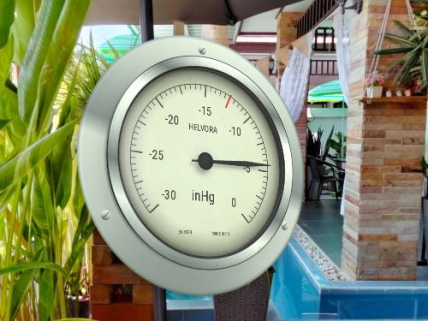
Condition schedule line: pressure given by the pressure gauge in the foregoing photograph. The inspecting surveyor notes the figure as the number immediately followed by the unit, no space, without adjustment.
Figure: -5.5inHg
